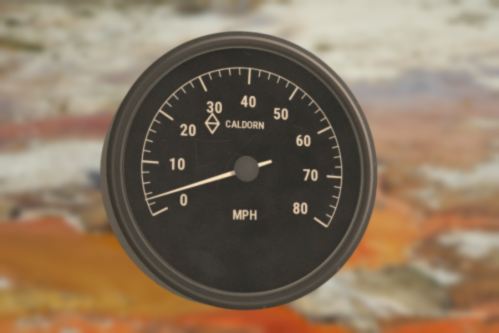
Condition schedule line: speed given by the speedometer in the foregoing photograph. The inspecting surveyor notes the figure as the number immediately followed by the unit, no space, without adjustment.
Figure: 3mph
